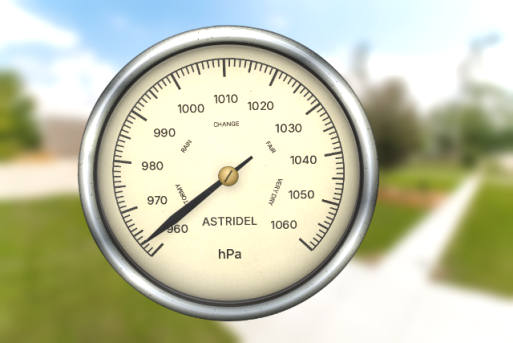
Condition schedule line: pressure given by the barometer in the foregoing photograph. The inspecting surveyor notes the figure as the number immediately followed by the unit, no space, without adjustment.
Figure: 963hPa
